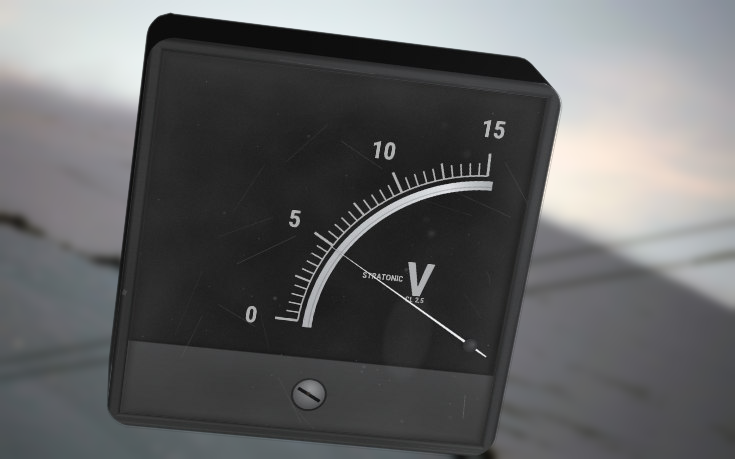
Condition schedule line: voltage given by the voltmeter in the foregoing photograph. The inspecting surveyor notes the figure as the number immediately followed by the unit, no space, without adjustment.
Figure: 5V
